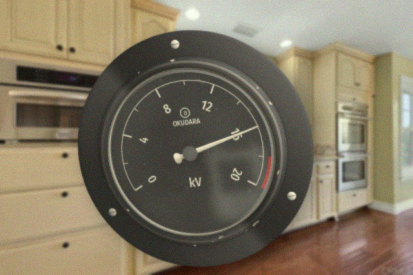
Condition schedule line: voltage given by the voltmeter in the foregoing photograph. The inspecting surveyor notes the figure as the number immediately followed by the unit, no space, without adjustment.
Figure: 16kV
